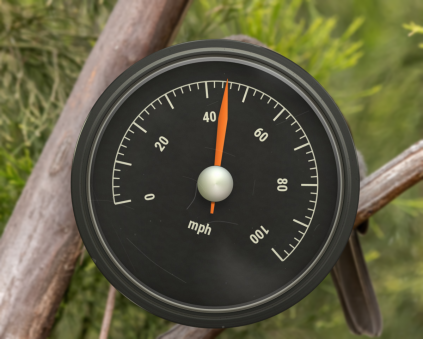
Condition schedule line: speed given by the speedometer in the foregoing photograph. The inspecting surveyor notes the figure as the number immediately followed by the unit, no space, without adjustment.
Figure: 45mph
